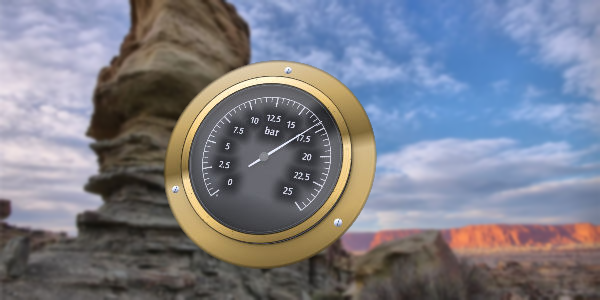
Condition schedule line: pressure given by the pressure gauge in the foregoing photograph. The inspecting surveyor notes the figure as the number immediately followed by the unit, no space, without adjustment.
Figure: 17bar
